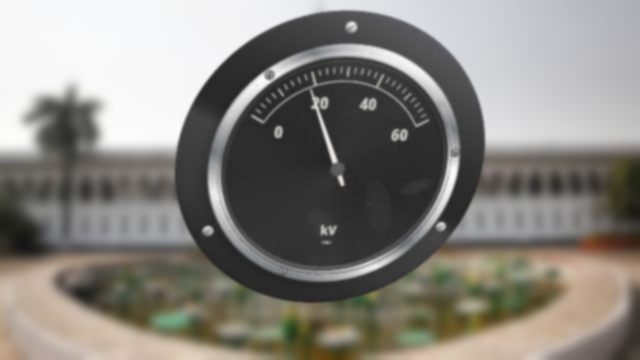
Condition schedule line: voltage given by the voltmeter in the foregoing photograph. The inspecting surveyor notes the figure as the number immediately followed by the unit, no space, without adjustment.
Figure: 18kV
